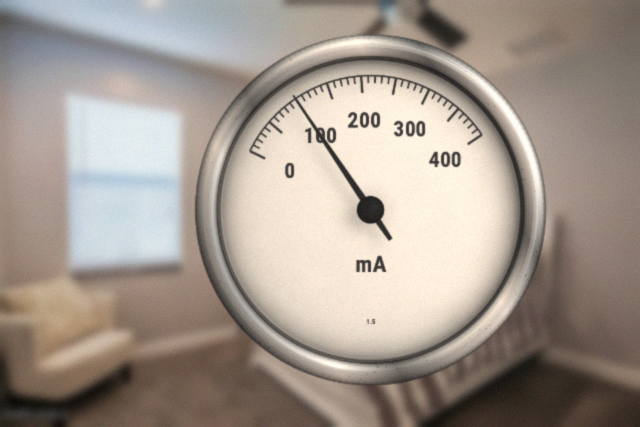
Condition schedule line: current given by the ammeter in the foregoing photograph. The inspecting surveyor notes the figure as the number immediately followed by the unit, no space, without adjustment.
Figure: 100mA
